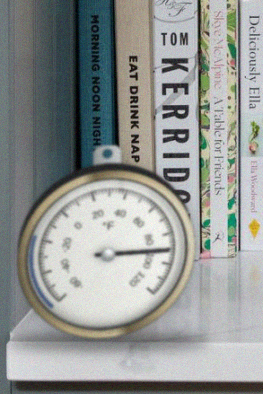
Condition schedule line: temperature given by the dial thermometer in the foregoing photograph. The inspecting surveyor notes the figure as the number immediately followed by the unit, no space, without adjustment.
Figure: 90°F
